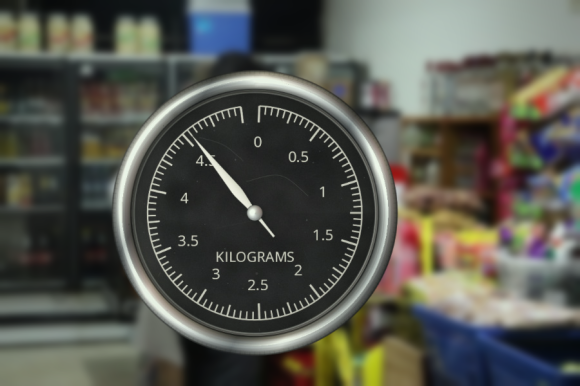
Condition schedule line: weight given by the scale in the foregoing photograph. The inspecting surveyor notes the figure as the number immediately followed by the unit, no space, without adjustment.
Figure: 4.55kg
